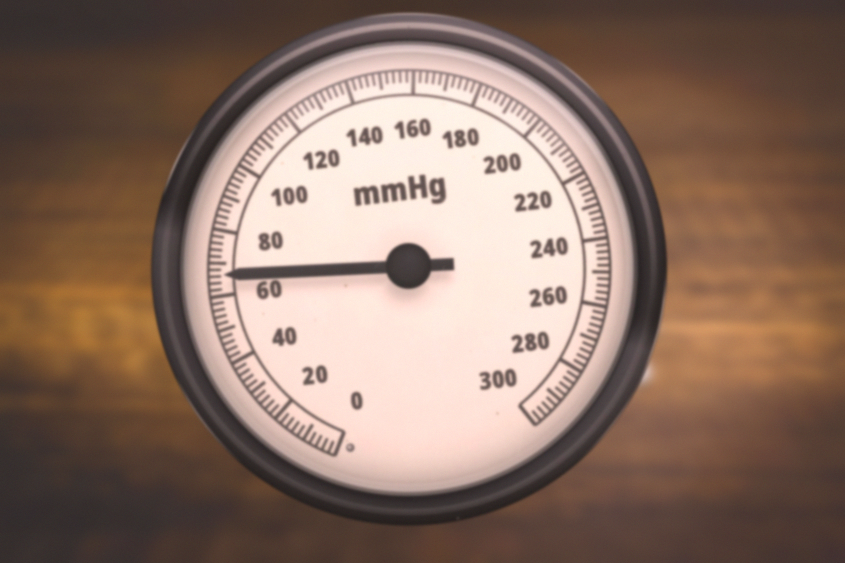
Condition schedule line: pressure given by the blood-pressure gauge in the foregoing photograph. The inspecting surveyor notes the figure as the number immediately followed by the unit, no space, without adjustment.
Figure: 66mmHg
